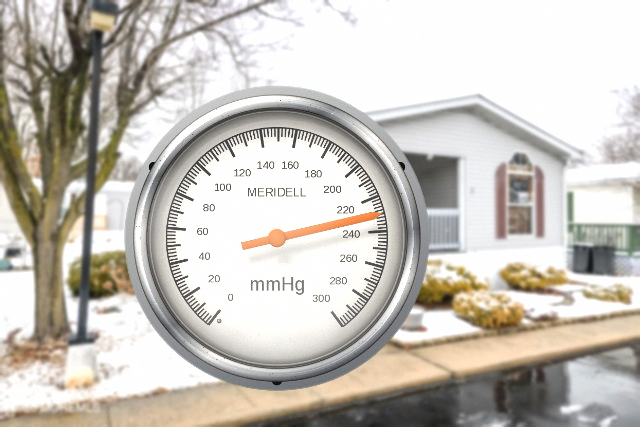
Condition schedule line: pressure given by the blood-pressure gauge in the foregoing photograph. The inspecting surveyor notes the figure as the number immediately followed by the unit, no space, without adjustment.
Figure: 230mmHg
